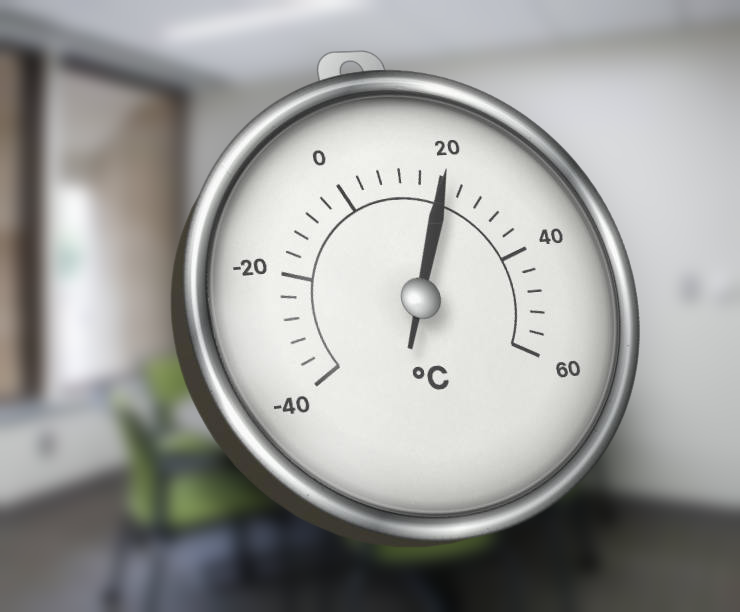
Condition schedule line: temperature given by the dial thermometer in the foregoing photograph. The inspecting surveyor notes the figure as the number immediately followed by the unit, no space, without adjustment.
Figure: 20°C
